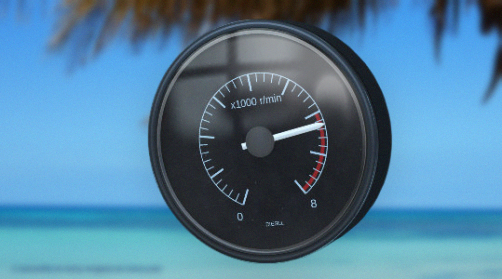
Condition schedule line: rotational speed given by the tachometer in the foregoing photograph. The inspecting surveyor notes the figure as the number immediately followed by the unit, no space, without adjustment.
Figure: 6300rpm
